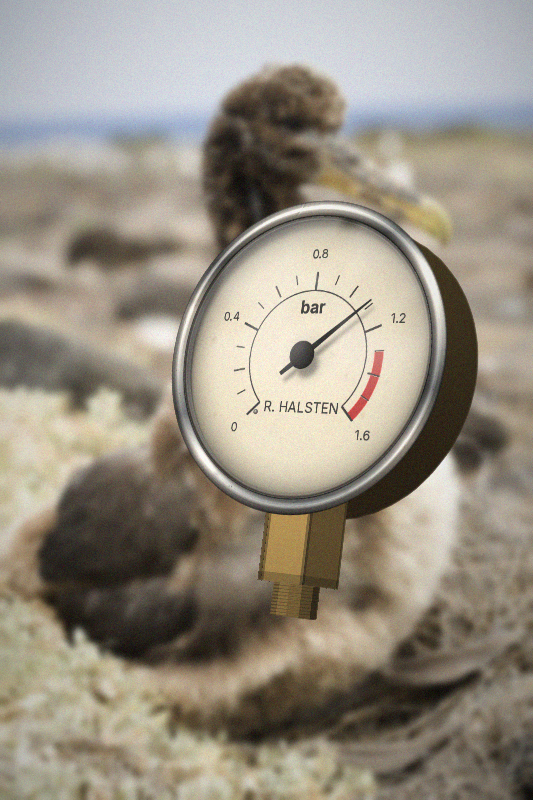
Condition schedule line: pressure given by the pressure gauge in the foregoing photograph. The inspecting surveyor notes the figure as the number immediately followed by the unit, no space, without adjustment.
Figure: 1.1bar
